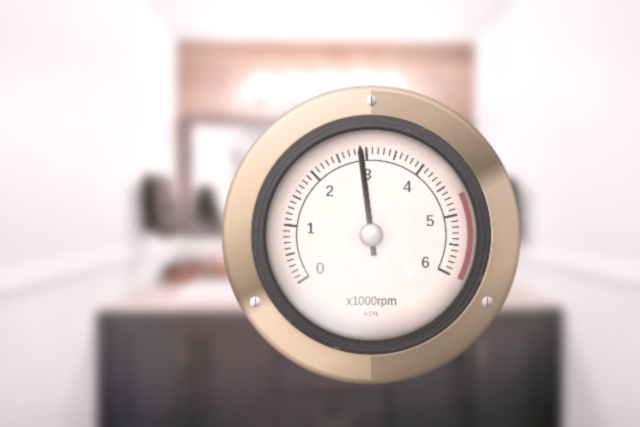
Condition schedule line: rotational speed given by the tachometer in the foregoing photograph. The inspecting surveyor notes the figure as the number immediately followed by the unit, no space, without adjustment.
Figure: 2900rpm
